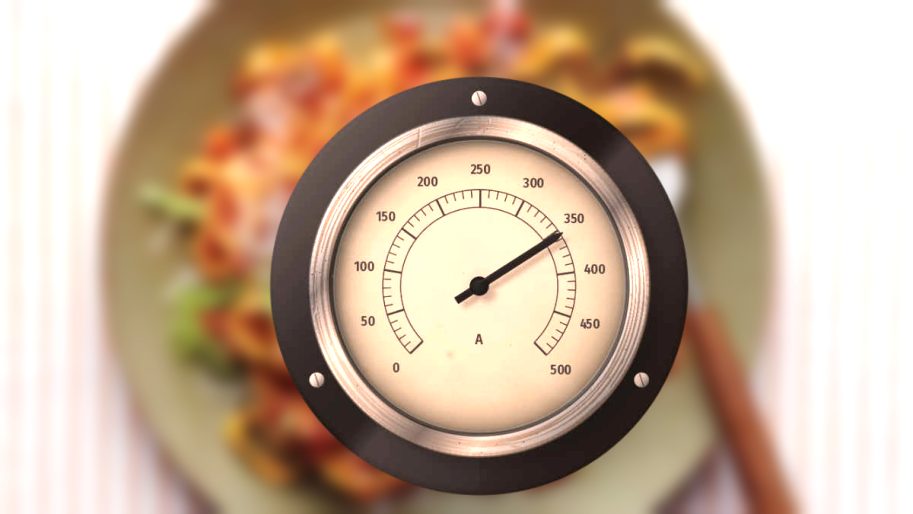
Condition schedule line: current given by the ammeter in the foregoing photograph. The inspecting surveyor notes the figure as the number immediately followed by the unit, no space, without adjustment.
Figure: 355A
